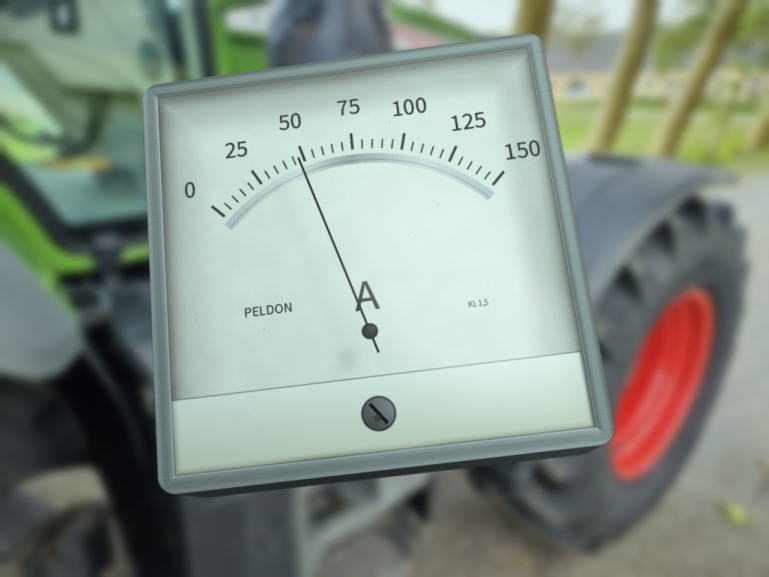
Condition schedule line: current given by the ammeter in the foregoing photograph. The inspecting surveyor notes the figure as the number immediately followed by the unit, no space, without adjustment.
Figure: 47.5A
